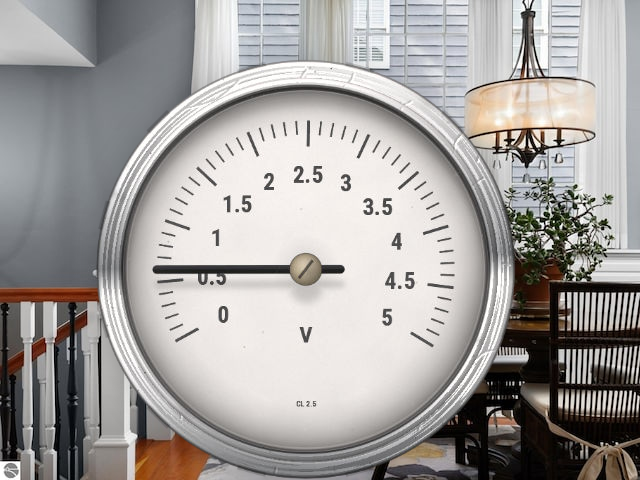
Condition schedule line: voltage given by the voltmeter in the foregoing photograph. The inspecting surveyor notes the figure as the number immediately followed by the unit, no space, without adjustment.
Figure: 0.6V
